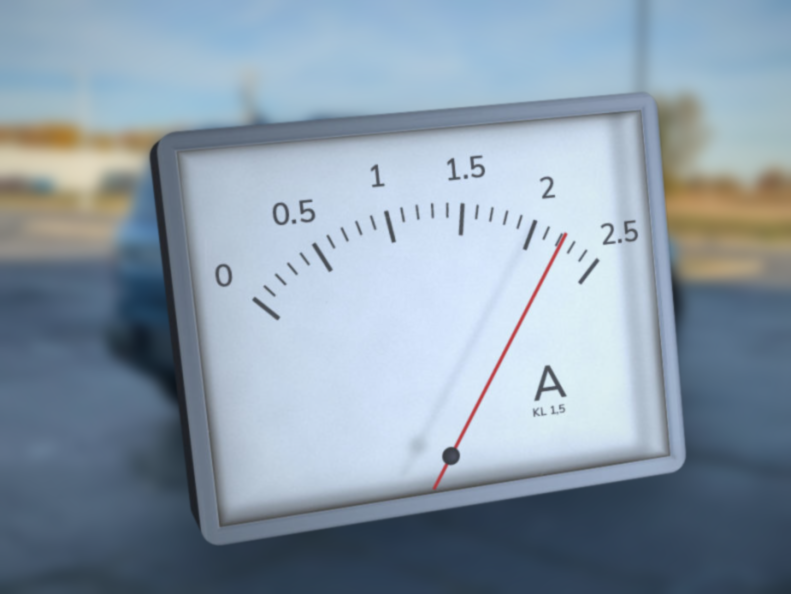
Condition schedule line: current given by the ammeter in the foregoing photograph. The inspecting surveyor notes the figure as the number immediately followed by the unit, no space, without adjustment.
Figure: 2.2A
